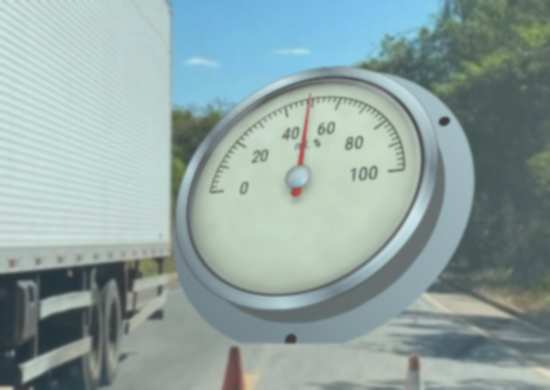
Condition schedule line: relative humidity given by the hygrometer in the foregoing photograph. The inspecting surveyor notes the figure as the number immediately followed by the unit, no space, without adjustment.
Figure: 50%
